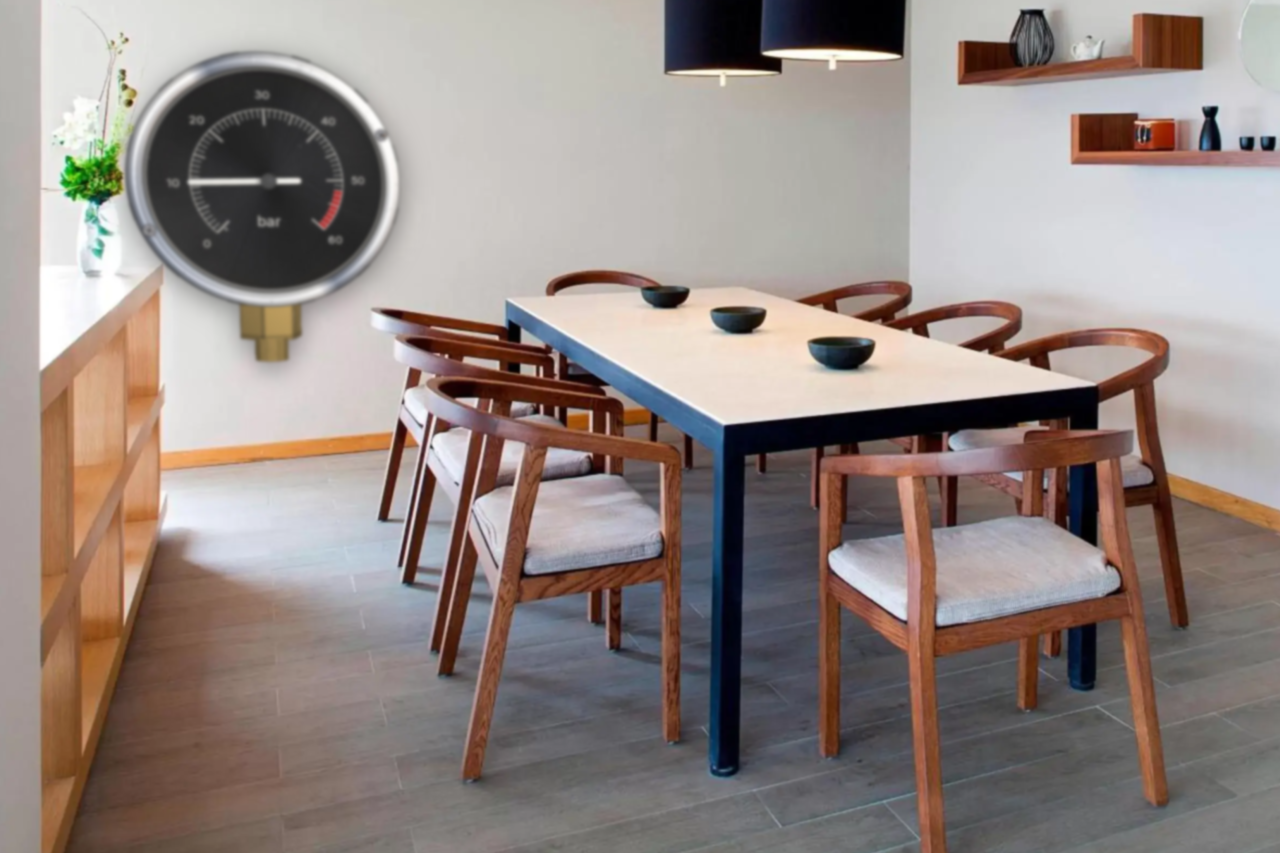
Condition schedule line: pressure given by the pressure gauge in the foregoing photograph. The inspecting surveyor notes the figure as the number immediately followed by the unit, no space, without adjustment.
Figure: 10bar
